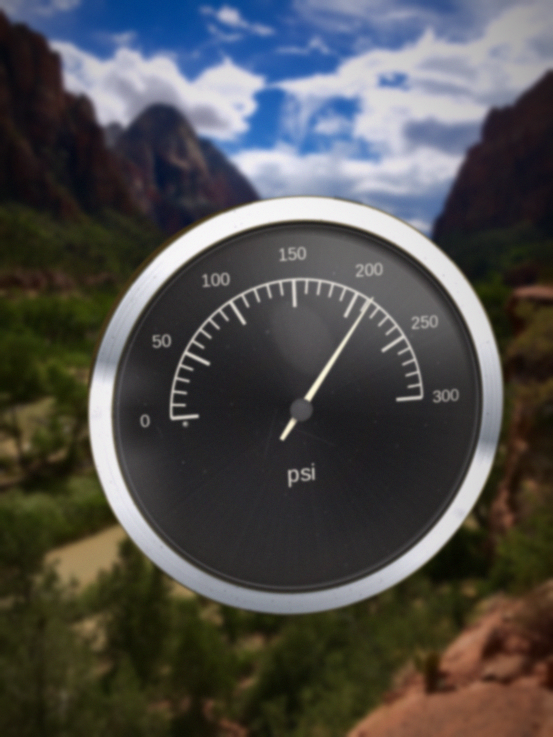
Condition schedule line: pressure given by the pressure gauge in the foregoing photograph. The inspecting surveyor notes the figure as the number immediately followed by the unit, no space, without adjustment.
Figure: 210psi
